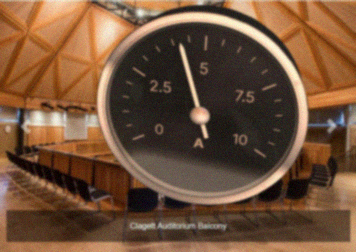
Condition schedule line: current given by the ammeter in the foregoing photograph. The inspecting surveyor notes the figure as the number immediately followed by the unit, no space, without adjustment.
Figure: 4.25A
